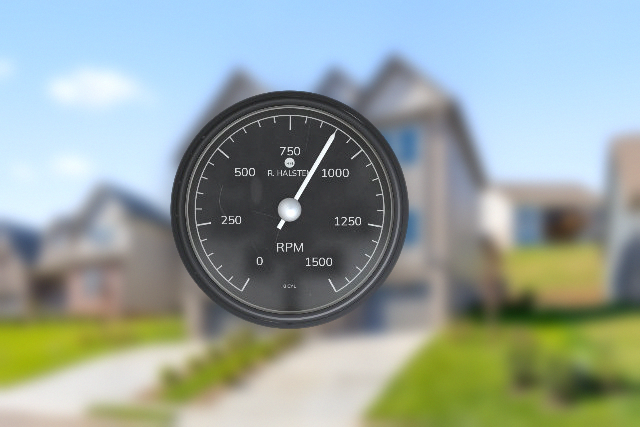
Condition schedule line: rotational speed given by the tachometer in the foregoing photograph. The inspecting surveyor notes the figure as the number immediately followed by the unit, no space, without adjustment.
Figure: 900rpm
